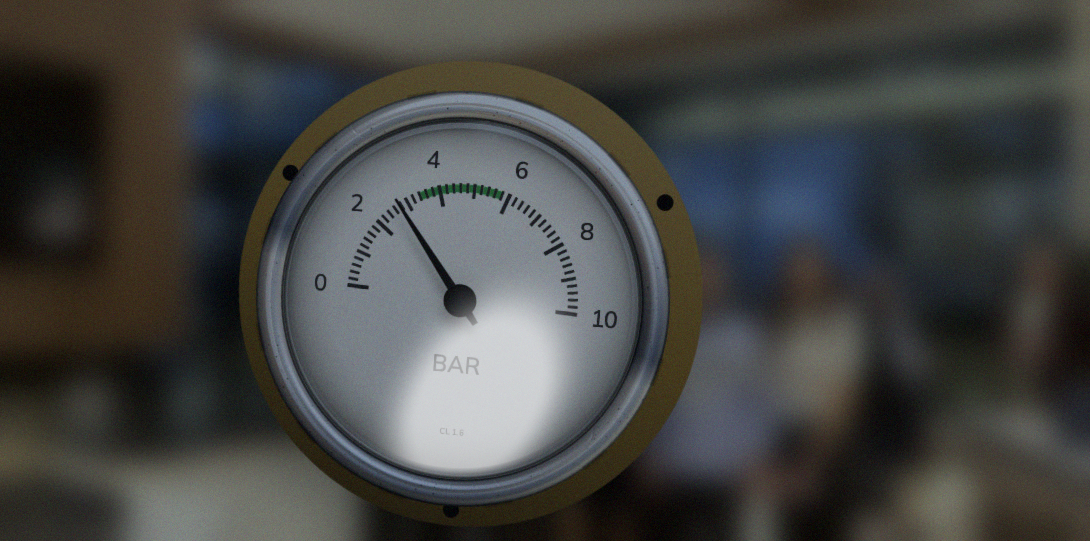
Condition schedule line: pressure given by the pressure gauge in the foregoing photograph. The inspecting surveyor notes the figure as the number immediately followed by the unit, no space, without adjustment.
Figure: 2.8bar
